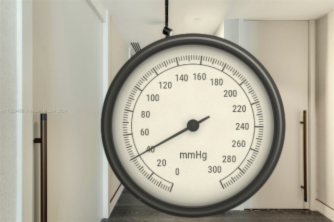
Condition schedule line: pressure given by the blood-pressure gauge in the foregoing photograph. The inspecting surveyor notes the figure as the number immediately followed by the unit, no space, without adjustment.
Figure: 40mmHg
